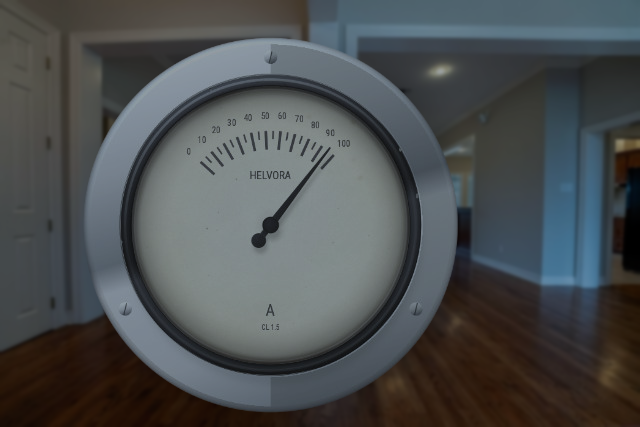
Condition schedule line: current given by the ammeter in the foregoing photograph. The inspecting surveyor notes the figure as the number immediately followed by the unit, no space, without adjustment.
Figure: 95A
